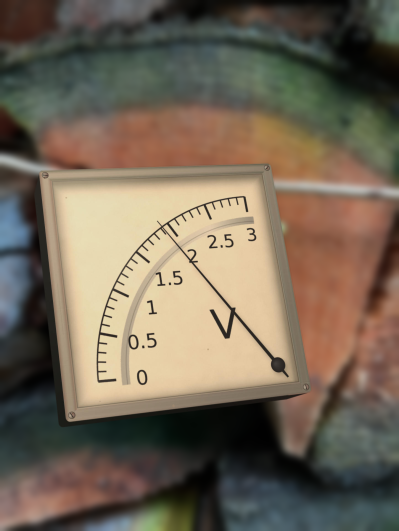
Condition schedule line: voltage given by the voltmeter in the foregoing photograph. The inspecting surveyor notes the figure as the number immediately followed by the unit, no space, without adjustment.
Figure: 1.9V
